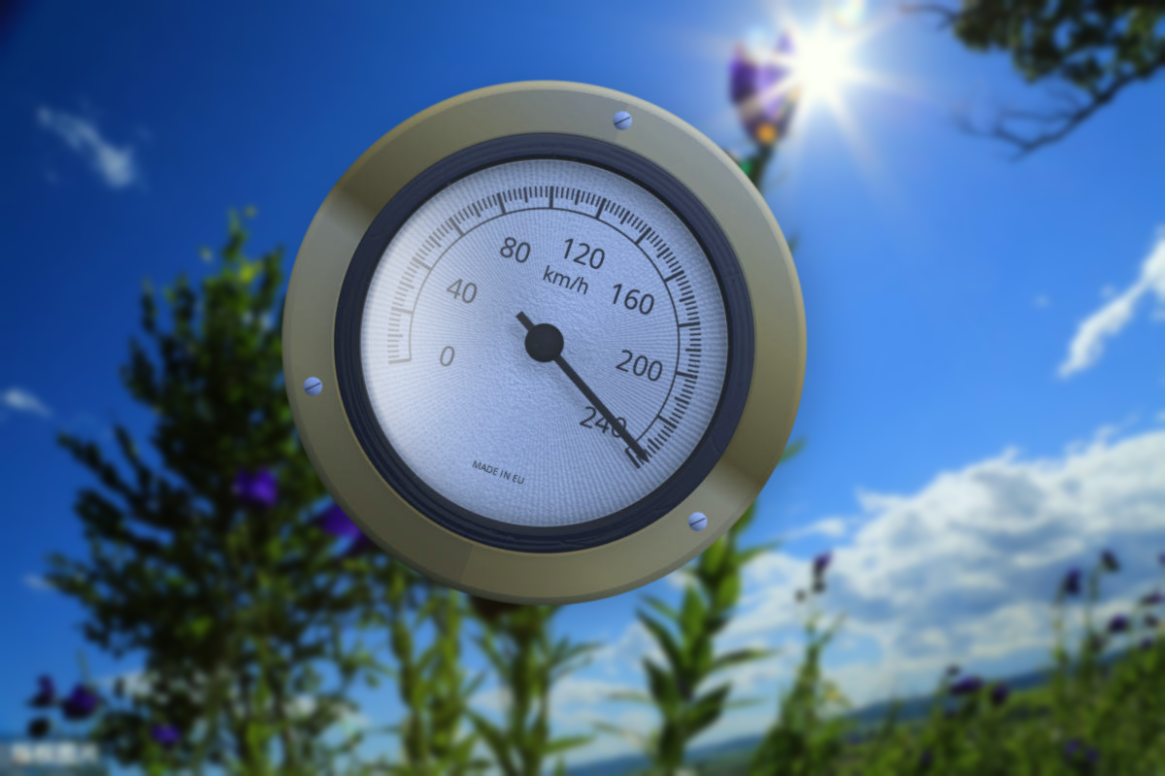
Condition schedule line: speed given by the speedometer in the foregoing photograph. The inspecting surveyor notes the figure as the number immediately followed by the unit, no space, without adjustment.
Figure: 236km/h
